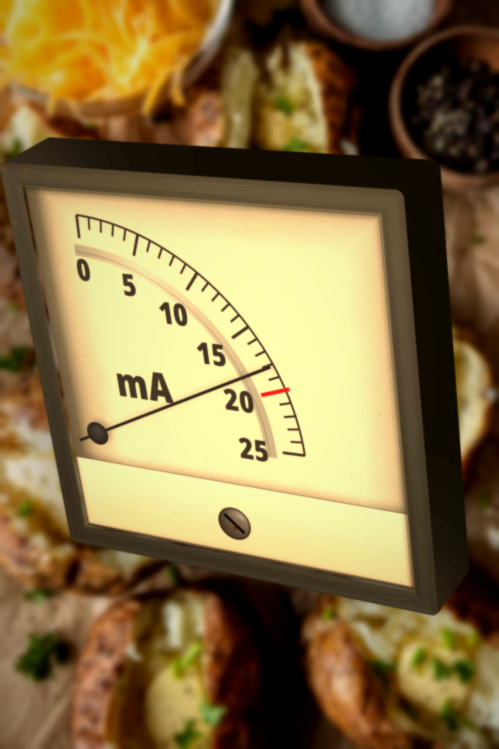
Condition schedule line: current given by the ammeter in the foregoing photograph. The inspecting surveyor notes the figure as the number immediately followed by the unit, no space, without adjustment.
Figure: 18mA
